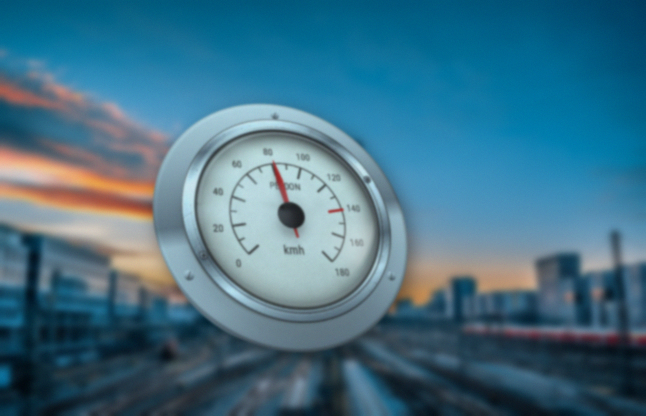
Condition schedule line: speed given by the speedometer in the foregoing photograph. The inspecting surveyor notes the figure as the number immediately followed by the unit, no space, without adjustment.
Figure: 80km/h
